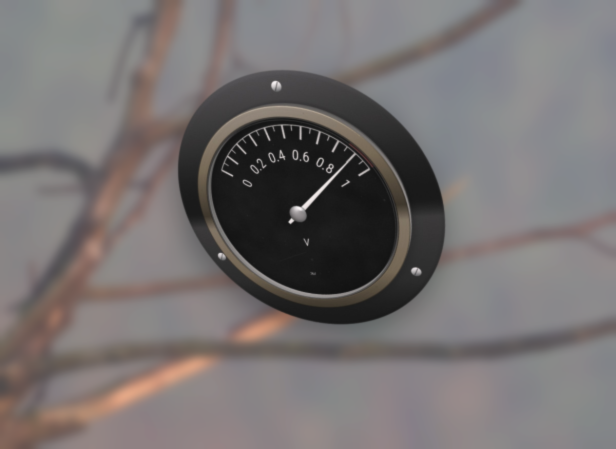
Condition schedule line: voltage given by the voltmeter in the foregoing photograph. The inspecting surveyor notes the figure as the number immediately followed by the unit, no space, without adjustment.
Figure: 0.9V
